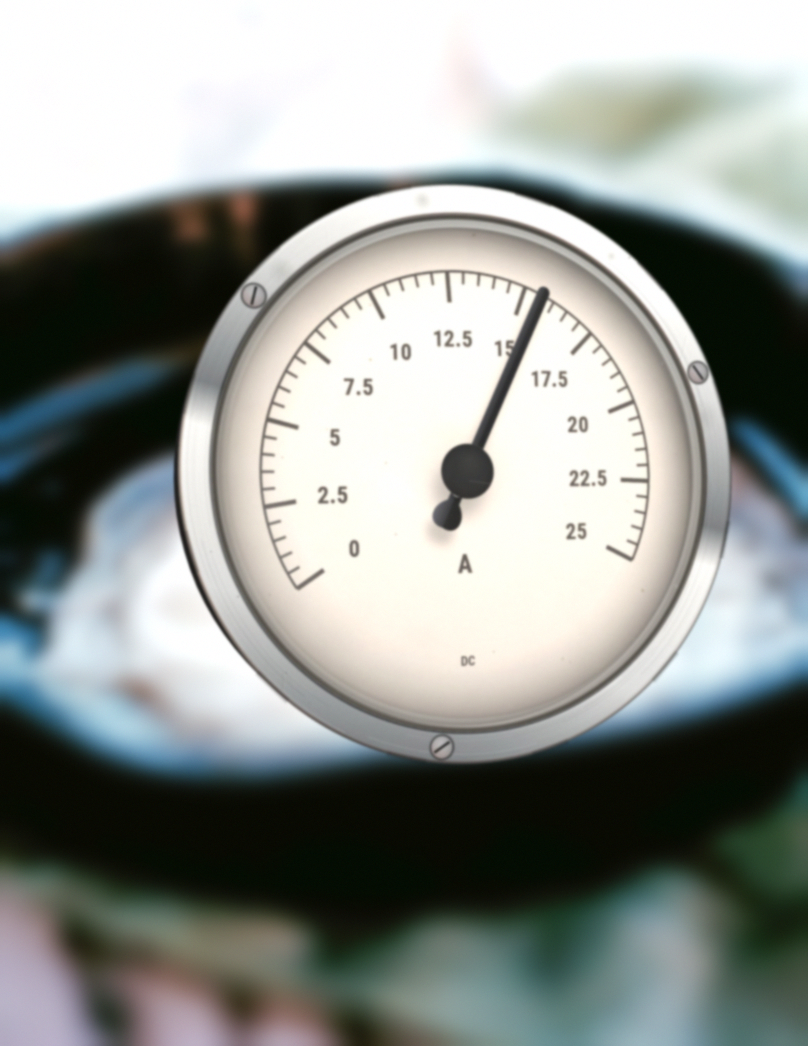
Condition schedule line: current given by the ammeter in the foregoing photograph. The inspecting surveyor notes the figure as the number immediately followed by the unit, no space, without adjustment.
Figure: 15.5A
